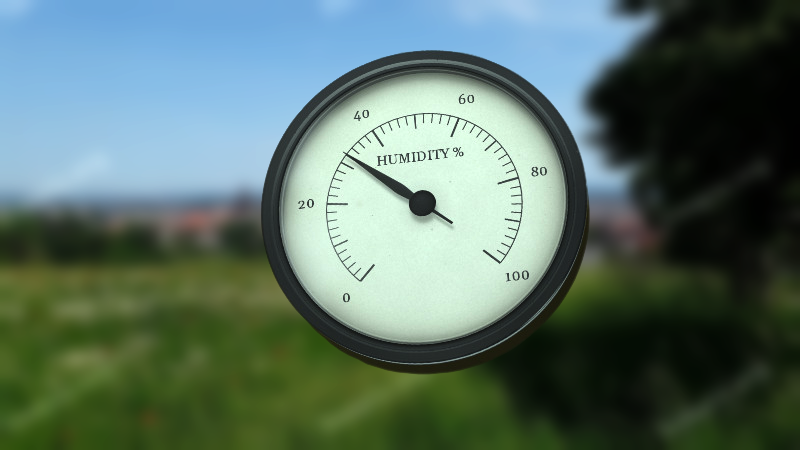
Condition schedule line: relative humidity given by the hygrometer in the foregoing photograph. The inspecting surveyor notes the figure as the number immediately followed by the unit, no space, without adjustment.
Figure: 32%
